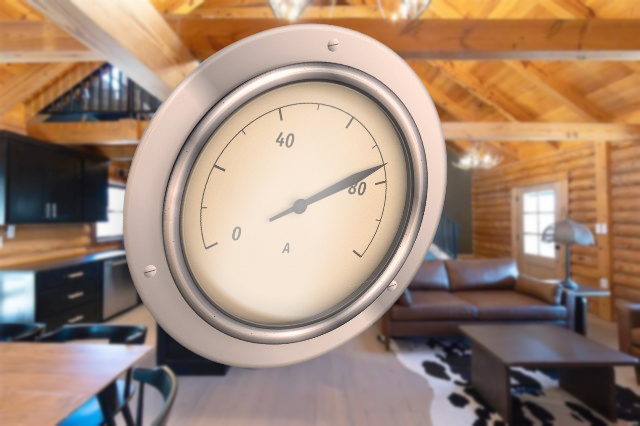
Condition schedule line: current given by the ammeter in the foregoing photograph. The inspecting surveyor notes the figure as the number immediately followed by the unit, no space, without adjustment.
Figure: 75A
